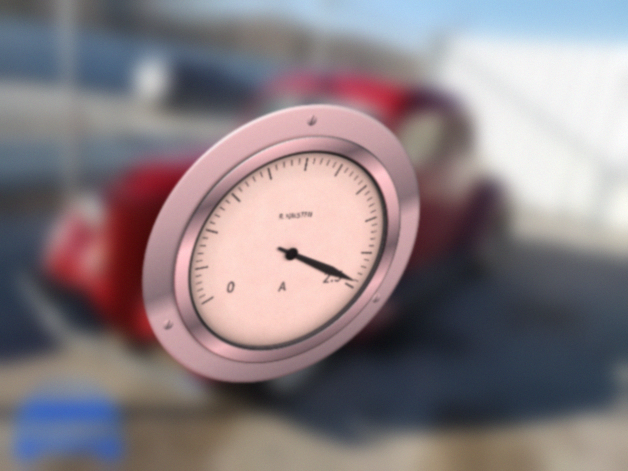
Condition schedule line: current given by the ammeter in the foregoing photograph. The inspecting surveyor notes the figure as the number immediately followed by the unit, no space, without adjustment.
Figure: 2.45A
